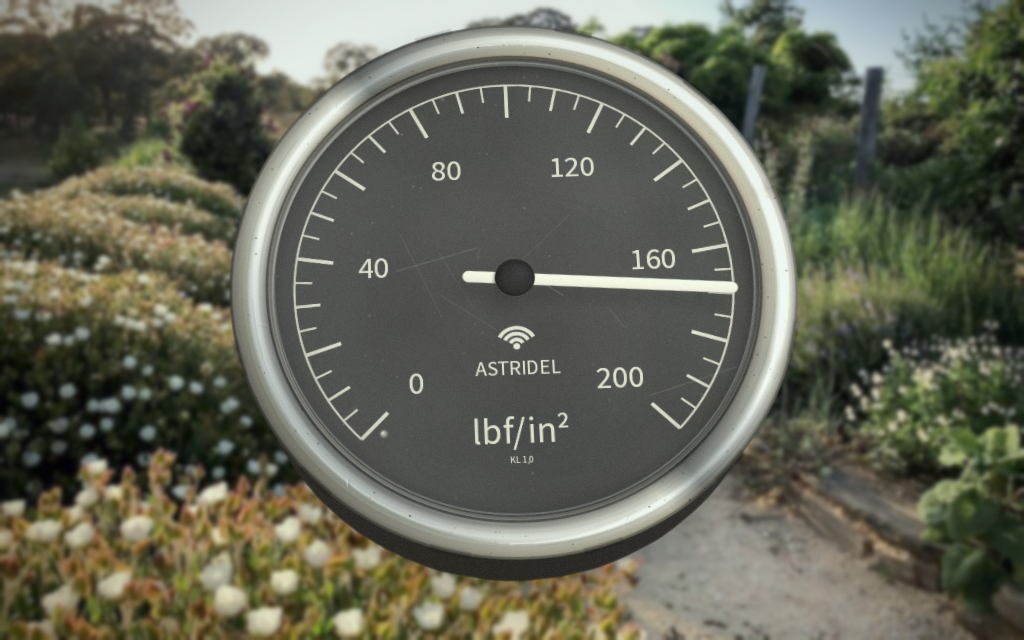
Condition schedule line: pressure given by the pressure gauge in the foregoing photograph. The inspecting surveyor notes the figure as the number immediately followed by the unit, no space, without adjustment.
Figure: 170psi
